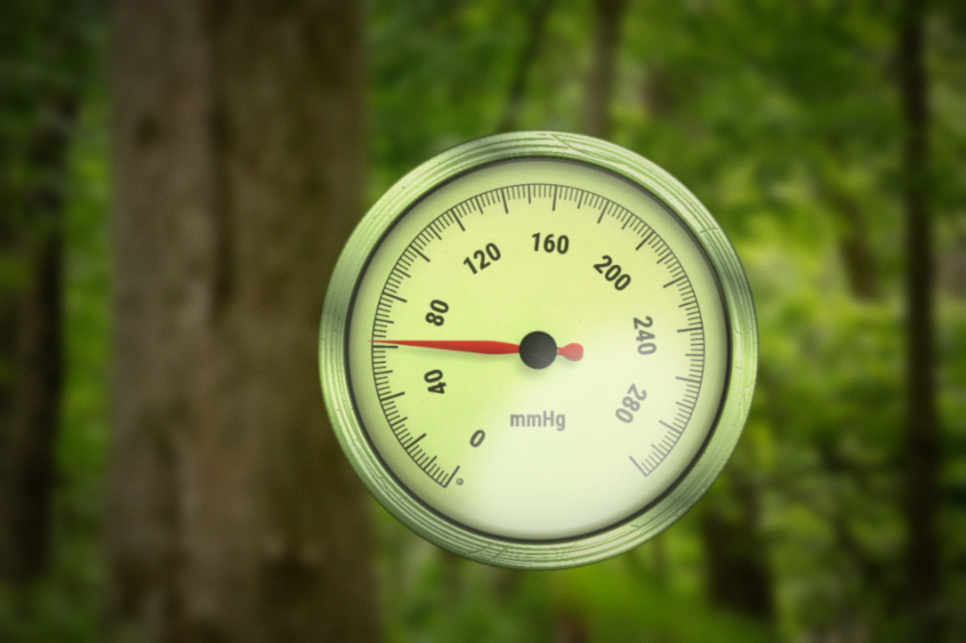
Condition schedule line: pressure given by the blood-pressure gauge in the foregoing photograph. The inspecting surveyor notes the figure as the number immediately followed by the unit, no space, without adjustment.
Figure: 62mmHg
